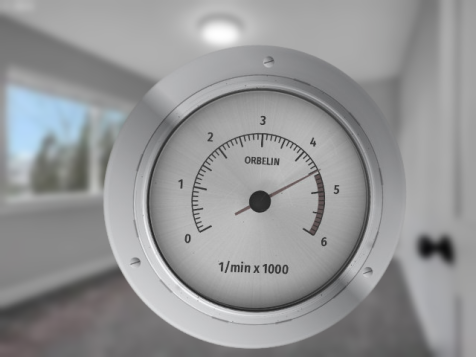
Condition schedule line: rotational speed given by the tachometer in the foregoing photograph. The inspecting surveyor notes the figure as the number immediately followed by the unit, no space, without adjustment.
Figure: 4500rpm
